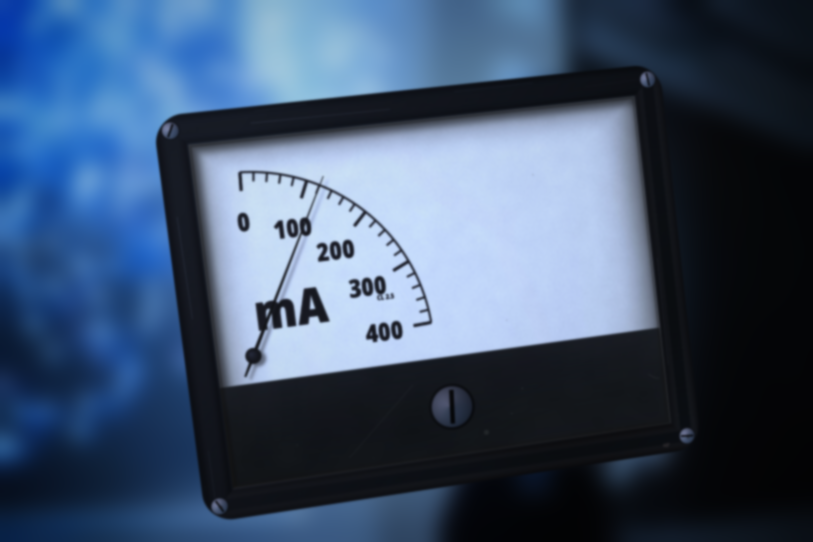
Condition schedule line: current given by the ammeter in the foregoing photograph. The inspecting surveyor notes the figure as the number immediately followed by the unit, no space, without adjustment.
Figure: 120mA
